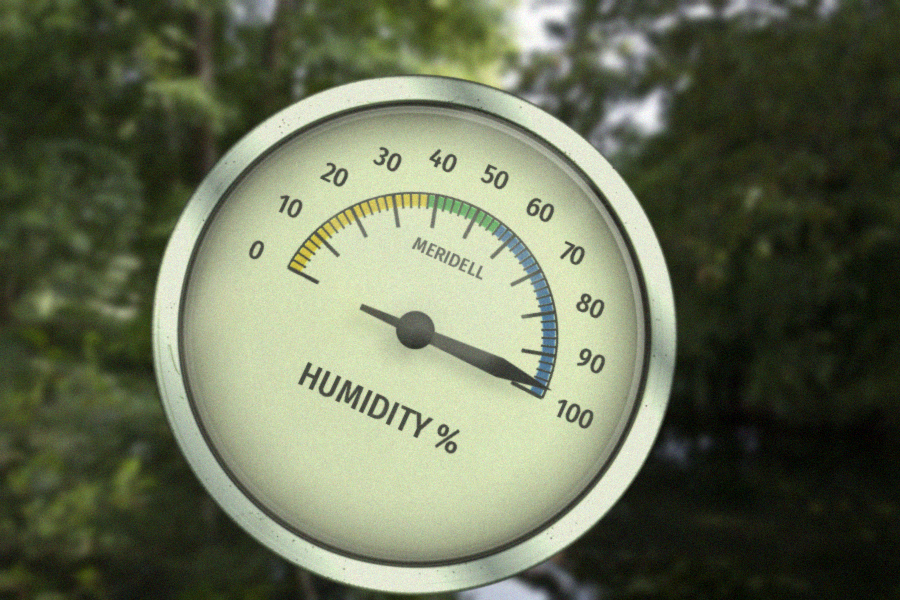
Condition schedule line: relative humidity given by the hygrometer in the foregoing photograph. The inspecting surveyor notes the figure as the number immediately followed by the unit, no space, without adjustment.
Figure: 98%
